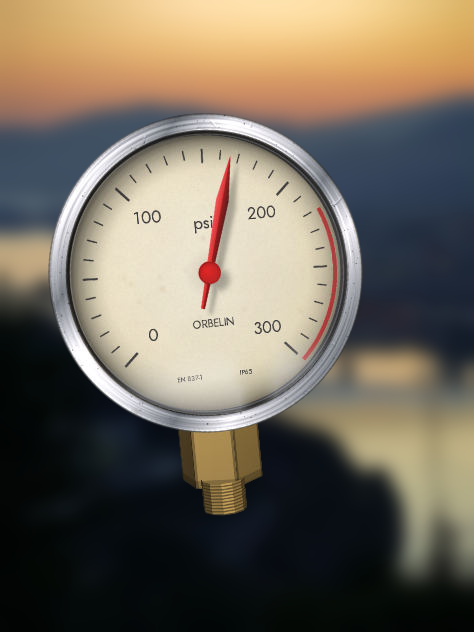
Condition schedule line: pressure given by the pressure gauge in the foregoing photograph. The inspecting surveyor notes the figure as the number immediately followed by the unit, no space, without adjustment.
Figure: 165psi
